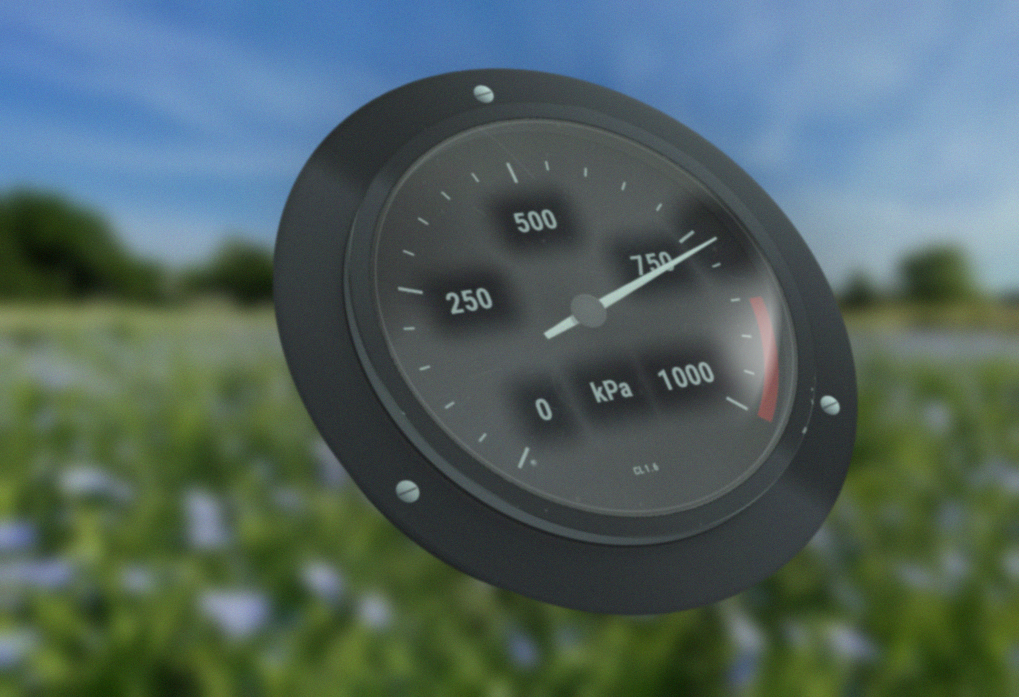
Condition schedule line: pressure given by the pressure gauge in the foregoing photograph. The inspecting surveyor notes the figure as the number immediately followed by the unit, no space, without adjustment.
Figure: 775kPa
